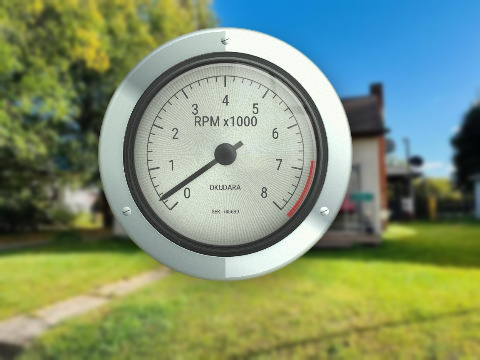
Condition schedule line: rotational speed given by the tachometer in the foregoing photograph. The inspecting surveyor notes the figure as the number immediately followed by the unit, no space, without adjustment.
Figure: 300rpm
